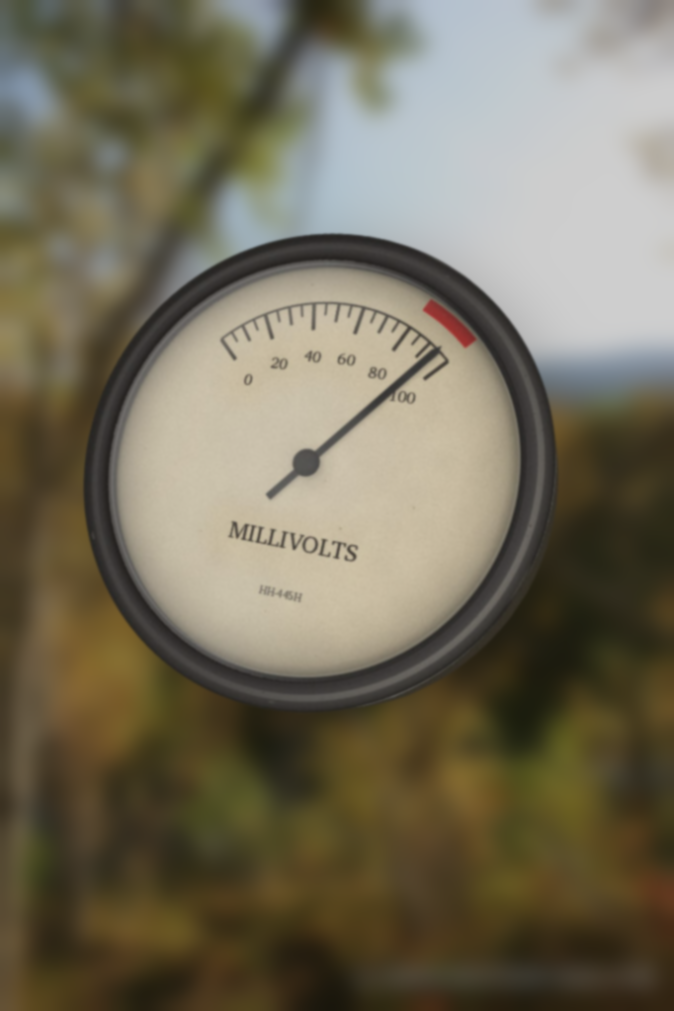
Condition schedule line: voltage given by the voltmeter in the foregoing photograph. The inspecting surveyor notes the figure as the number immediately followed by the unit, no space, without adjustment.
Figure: 95mV
